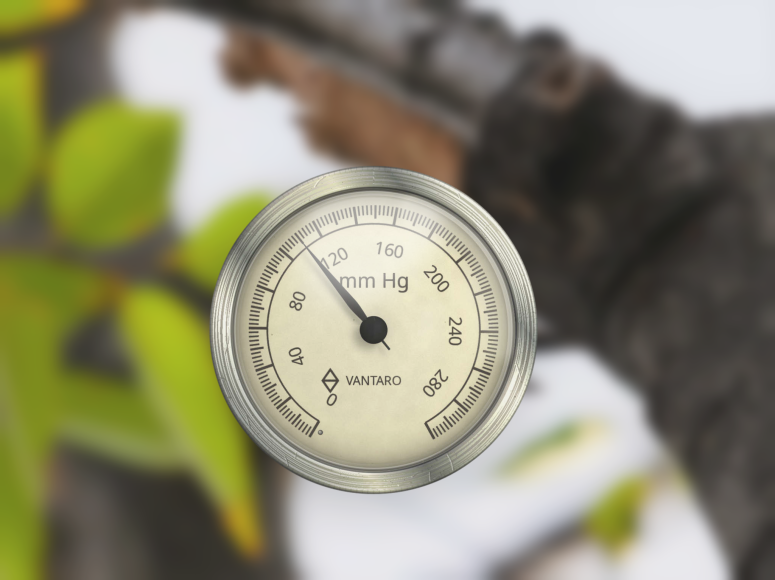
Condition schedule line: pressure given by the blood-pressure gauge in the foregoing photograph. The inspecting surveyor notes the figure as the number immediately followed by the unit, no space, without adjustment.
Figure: 110mmHg
